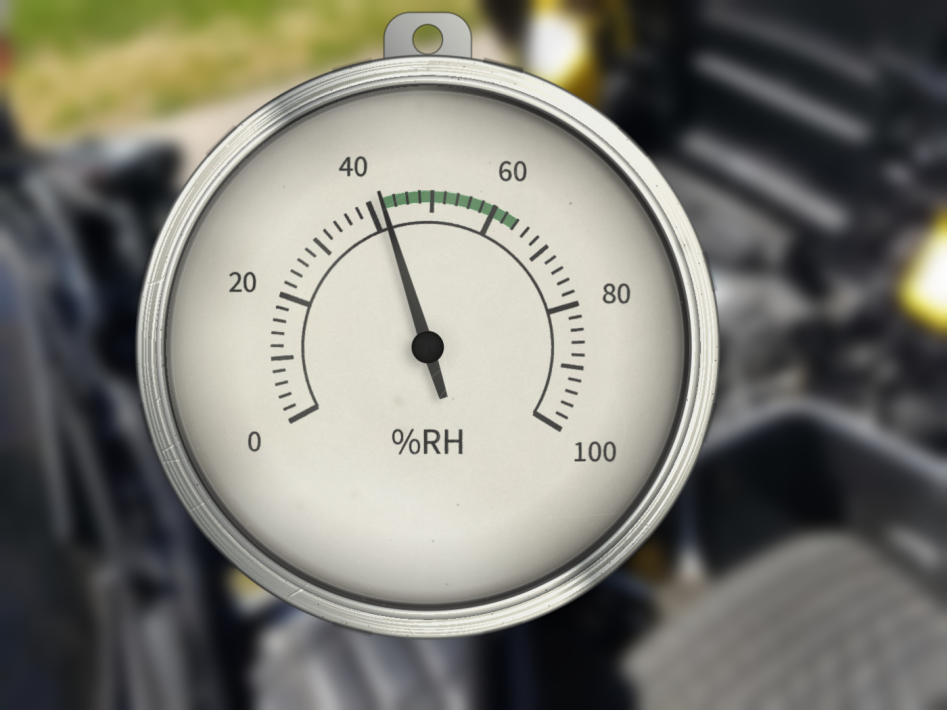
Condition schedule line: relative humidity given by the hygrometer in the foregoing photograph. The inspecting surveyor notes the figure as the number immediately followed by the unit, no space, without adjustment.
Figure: 42%
